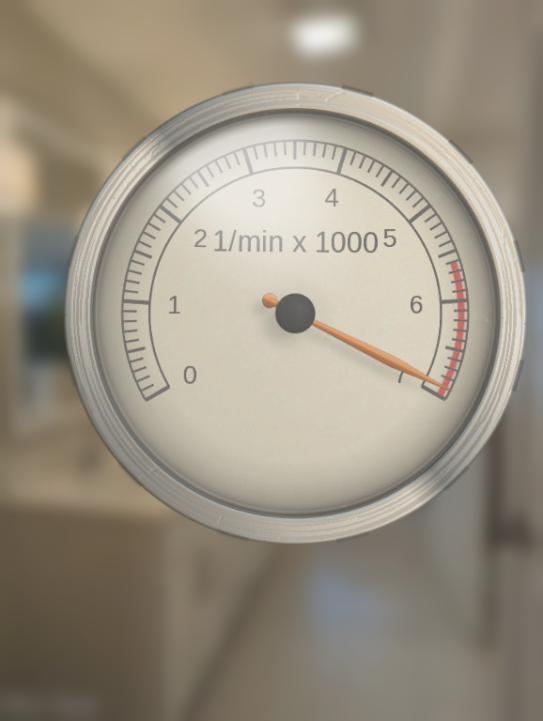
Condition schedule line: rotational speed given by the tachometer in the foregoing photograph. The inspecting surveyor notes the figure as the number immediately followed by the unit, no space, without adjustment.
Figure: 6900rpm
